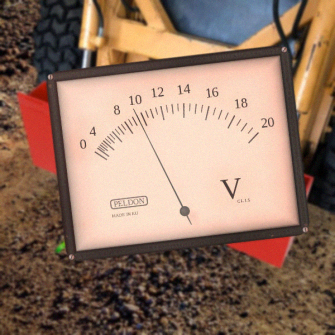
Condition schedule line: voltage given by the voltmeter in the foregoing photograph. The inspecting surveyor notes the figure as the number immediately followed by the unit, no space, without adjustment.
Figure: 9.5V
